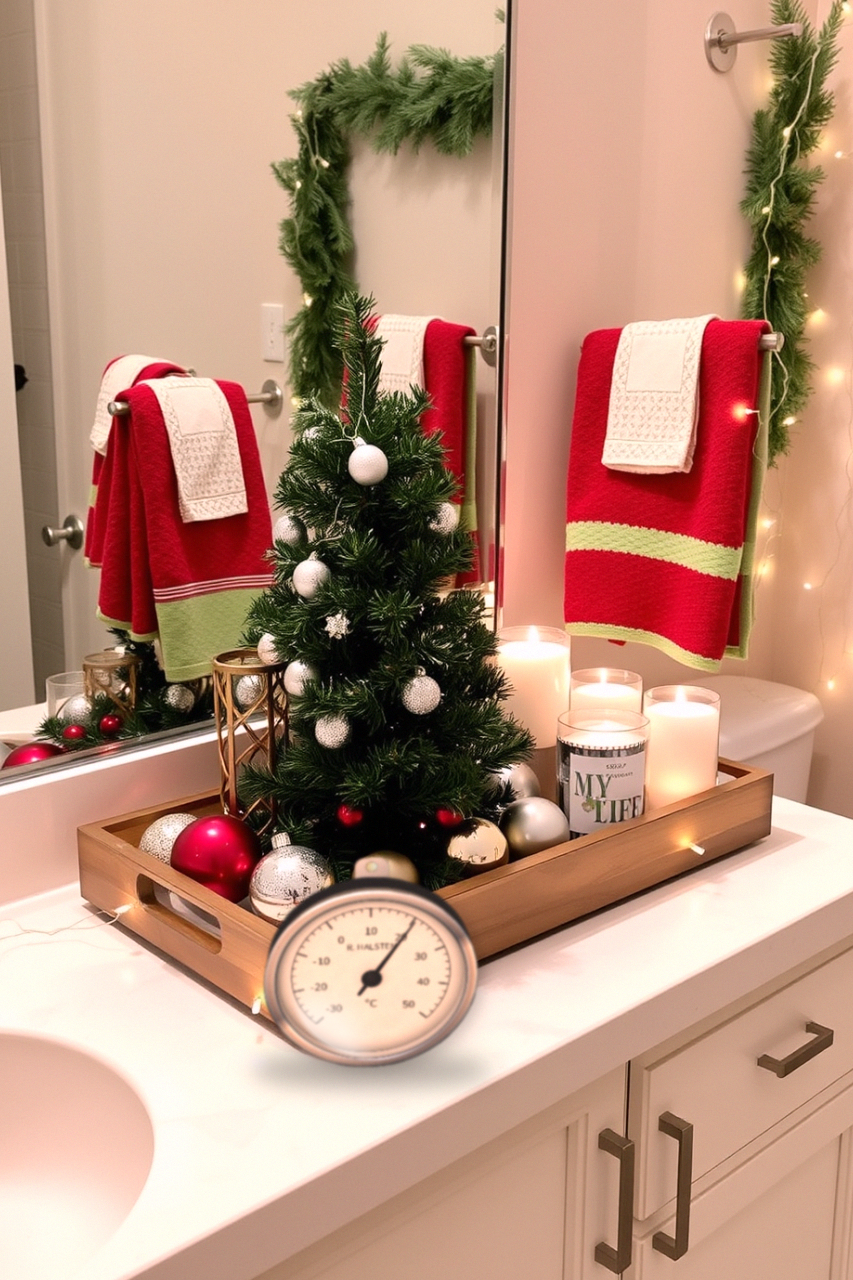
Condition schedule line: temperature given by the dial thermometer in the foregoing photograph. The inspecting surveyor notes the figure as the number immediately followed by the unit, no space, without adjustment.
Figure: 20°C
